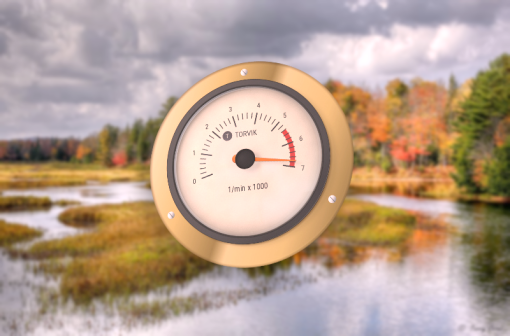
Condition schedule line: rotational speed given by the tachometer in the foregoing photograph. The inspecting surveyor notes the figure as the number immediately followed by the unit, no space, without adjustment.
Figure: 6800rpm
